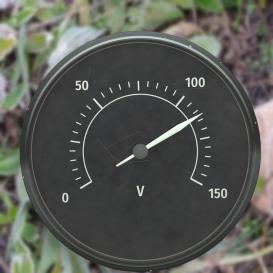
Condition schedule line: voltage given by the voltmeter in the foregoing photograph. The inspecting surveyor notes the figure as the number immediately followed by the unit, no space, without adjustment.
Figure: 112.5V
